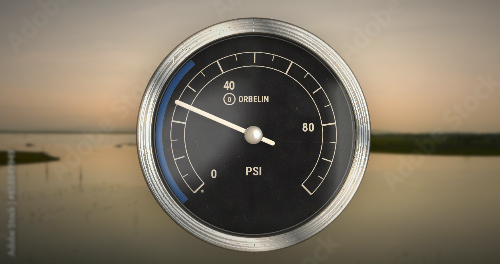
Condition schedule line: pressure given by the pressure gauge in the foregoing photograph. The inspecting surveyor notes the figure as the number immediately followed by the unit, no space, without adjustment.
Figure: 25psi
